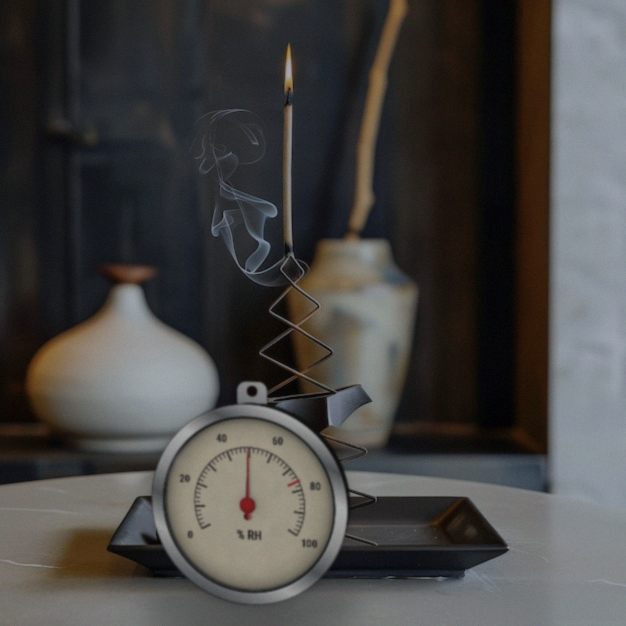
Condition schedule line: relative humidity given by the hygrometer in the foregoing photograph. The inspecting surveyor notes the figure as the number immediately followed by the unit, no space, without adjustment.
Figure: 50%
